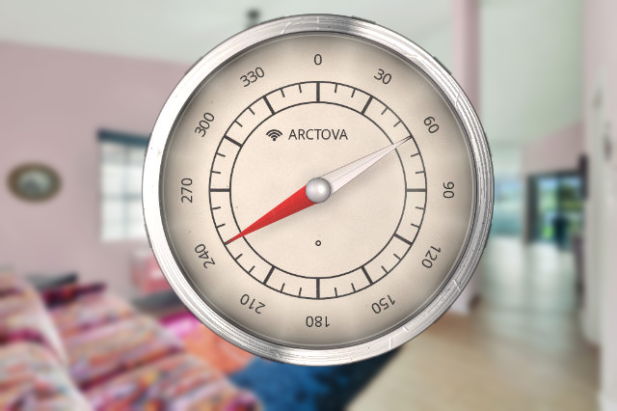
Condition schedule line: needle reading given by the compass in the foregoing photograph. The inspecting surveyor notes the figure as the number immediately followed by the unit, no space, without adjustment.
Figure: 240°
